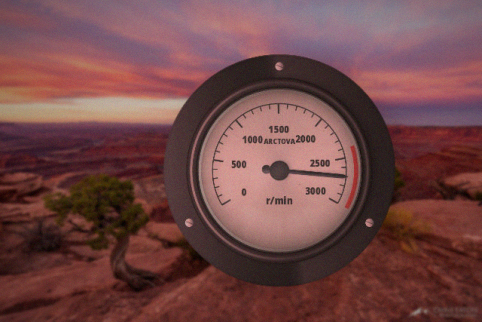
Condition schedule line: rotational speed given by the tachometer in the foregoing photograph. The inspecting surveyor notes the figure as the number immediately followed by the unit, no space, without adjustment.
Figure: 2700rpm
